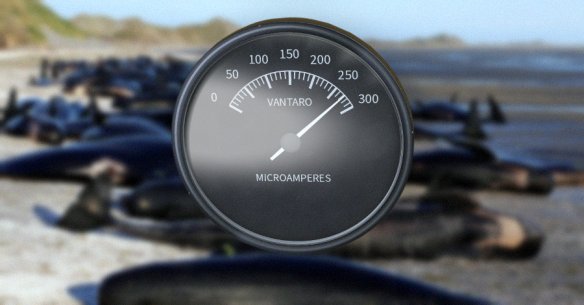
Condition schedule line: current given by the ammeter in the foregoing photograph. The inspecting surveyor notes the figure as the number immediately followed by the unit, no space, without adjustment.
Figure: 270µA
